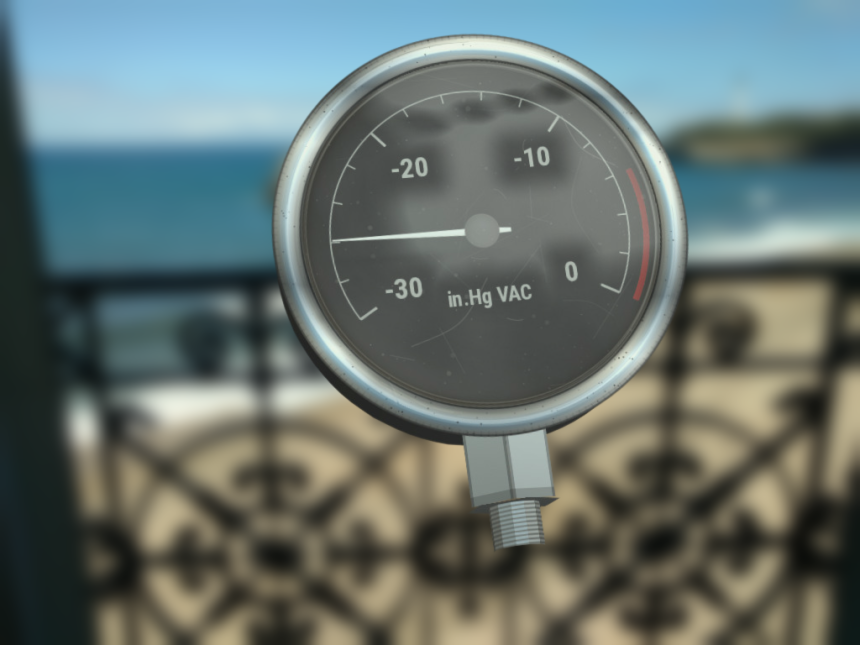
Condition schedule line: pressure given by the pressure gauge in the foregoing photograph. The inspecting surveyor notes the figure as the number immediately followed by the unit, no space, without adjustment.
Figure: -26inHg
